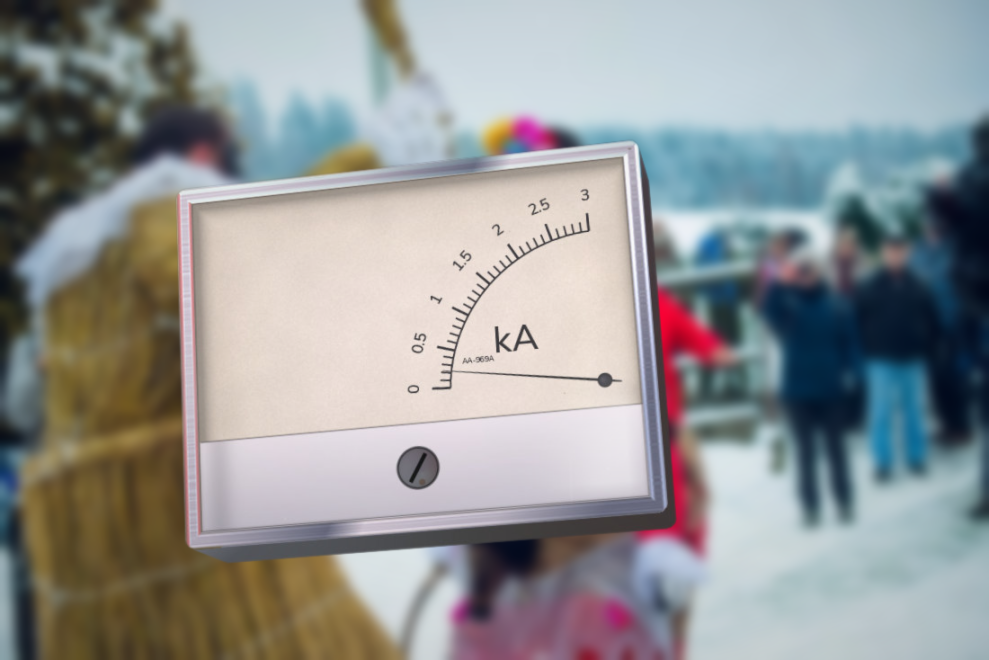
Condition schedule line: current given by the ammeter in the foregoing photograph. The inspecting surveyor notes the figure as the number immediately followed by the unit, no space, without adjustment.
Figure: 0.2kA
